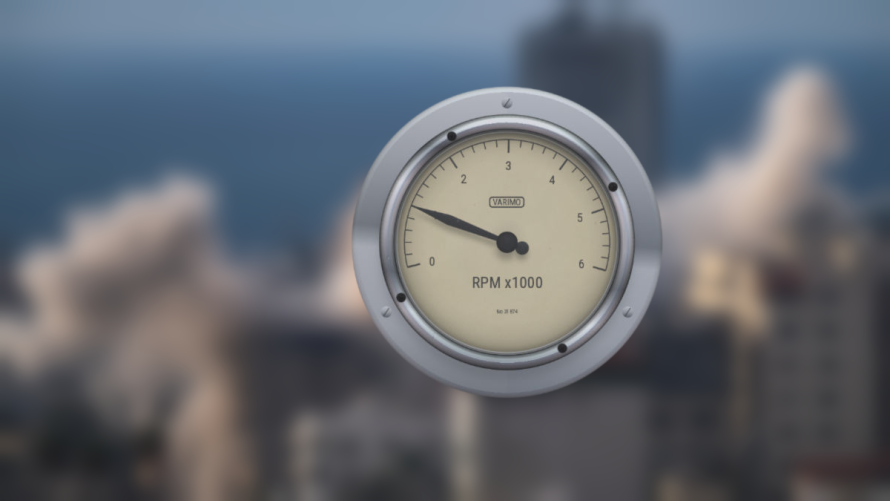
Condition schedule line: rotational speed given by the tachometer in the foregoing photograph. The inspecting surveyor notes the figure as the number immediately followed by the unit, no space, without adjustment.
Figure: 1000rpm
